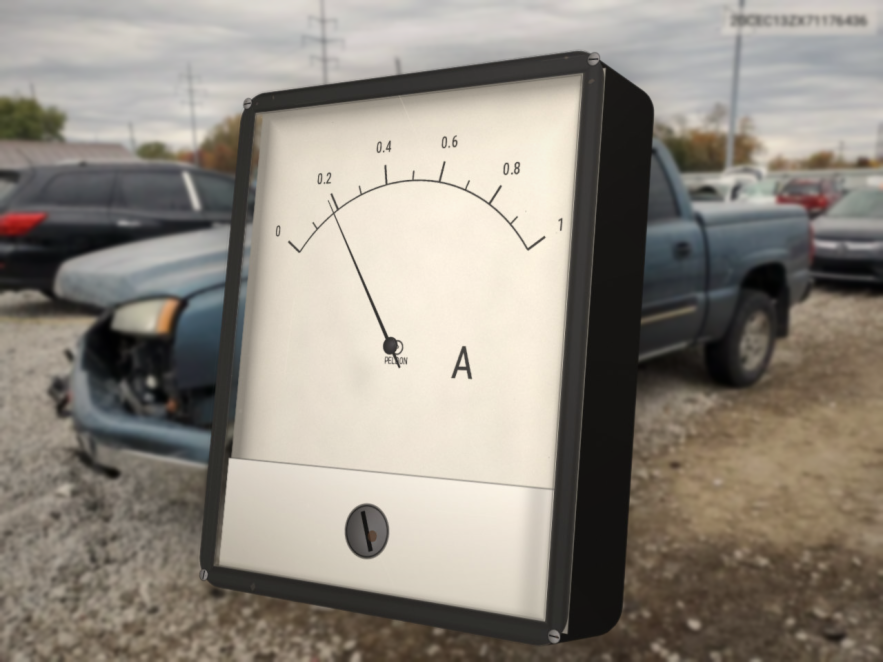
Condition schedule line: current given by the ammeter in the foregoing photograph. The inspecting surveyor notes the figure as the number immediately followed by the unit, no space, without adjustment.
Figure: 0.2A
